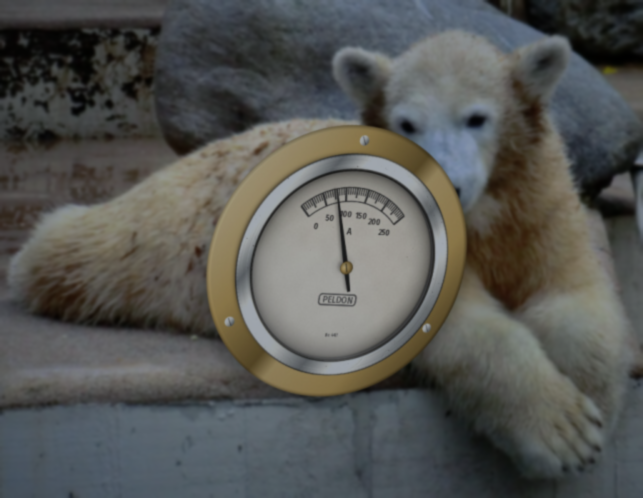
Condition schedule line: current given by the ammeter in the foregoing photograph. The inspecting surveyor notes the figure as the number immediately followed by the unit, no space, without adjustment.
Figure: 75A
